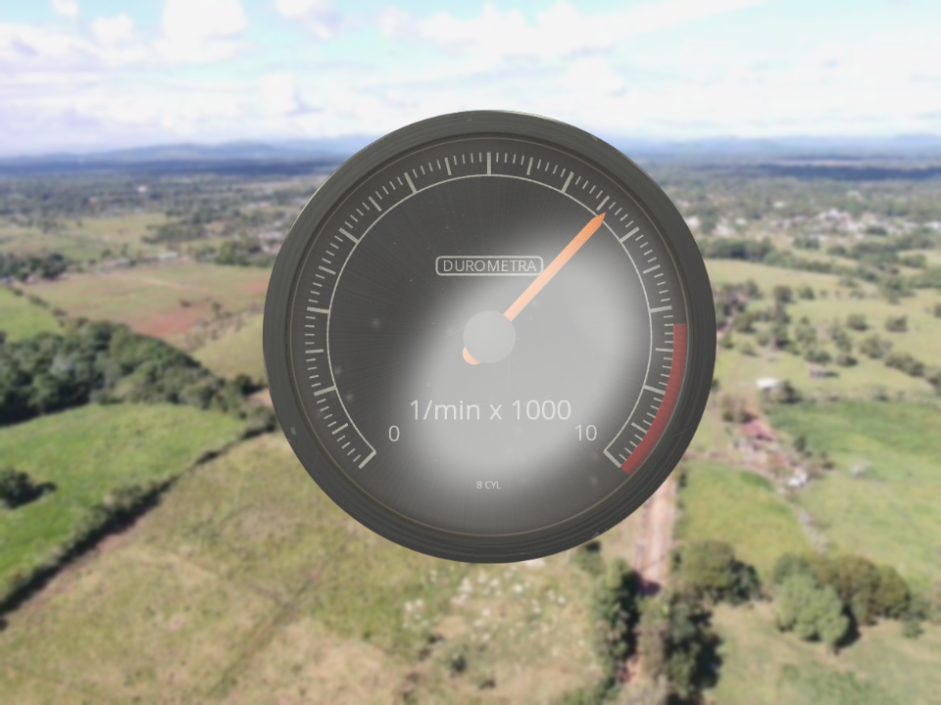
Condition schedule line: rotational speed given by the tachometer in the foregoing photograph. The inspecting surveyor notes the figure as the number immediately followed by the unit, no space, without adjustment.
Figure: 6600rpm
